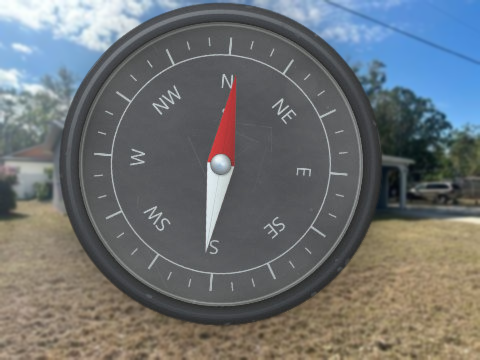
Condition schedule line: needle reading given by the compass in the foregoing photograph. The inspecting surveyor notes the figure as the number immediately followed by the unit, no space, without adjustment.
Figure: 5°
